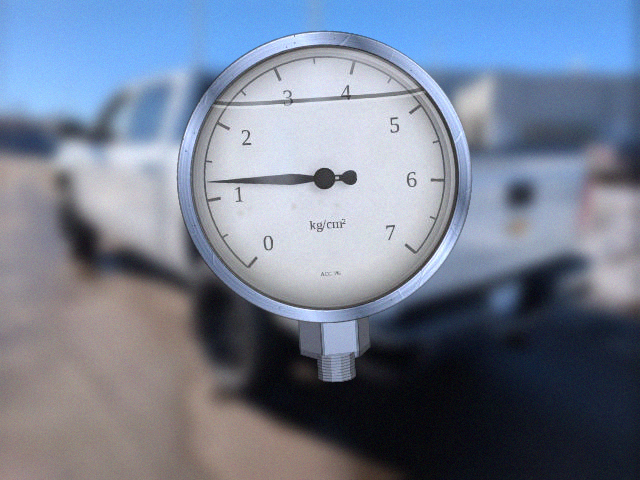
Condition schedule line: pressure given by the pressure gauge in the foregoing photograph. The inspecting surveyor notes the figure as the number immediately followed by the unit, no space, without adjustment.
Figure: 1.25kg/cm²
